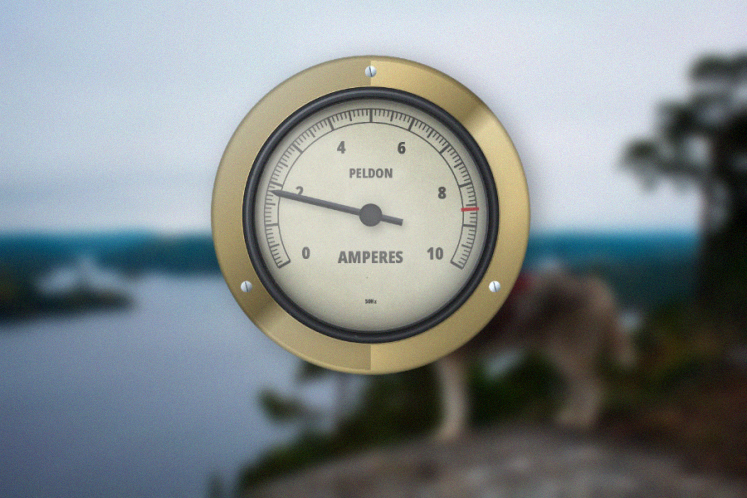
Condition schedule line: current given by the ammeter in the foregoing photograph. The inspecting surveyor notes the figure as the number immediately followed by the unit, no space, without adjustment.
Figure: 1.8A
